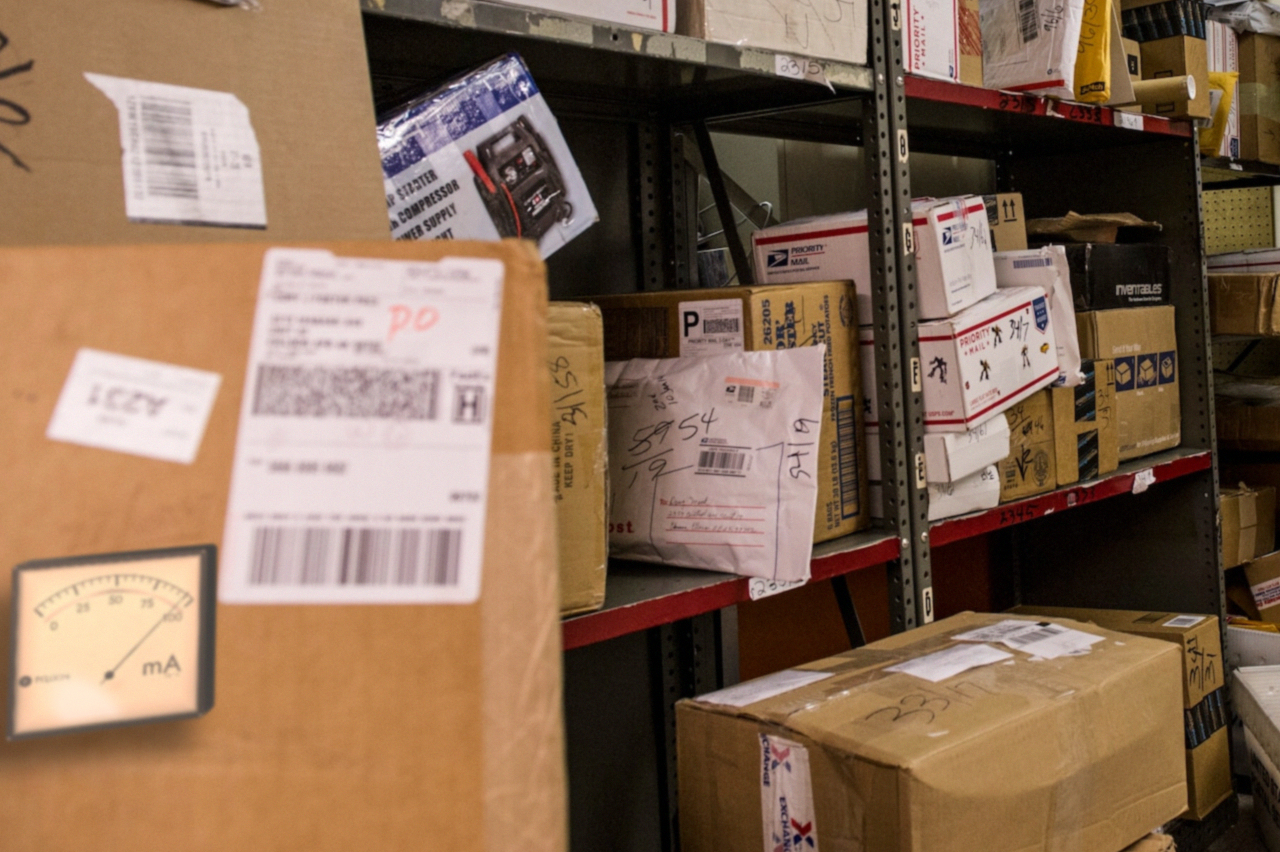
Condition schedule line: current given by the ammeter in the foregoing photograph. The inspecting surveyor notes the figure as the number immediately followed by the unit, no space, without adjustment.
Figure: 95mA
